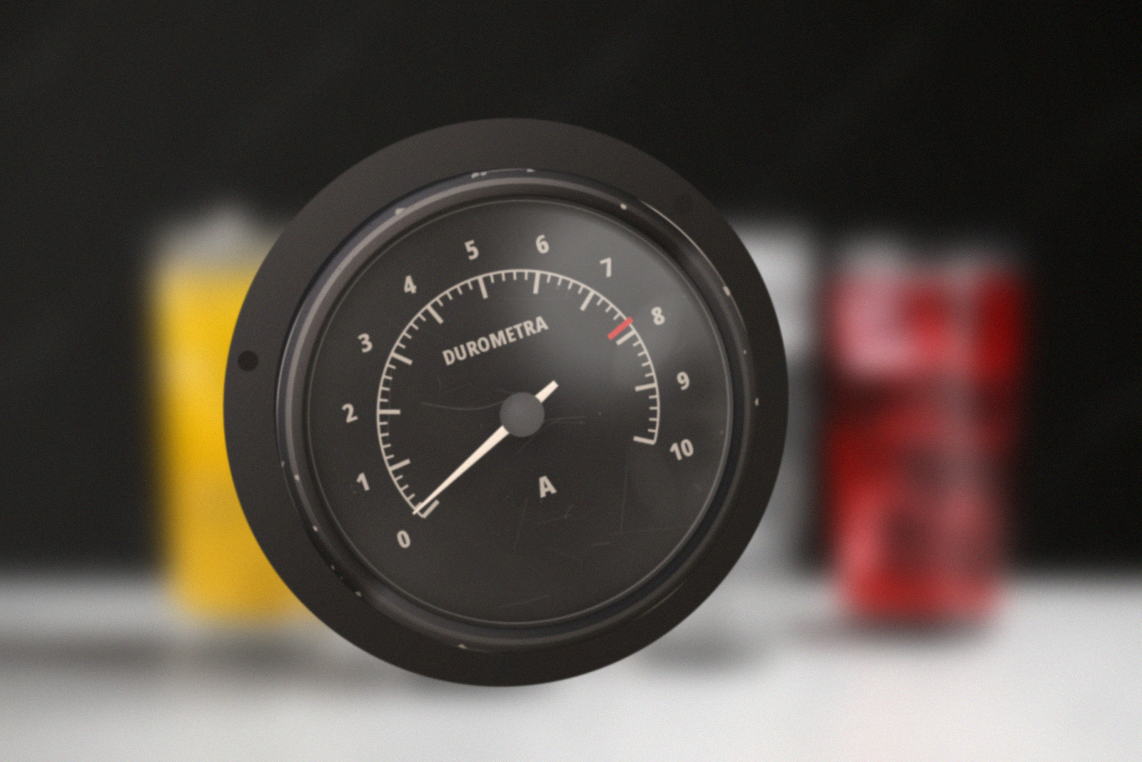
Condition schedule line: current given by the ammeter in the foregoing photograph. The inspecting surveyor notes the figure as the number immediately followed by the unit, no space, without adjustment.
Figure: 0.2A
